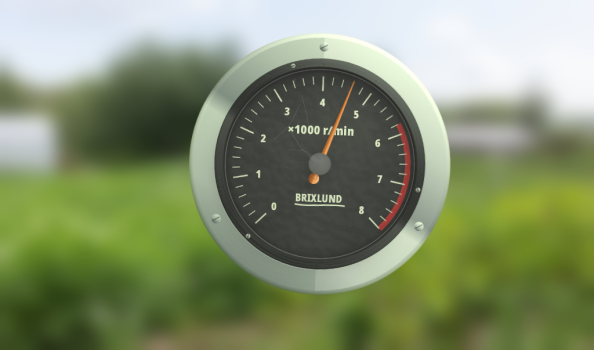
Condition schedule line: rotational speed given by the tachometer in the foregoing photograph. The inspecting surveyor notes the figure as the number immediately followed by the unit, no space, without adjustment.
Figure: 4600rpm
